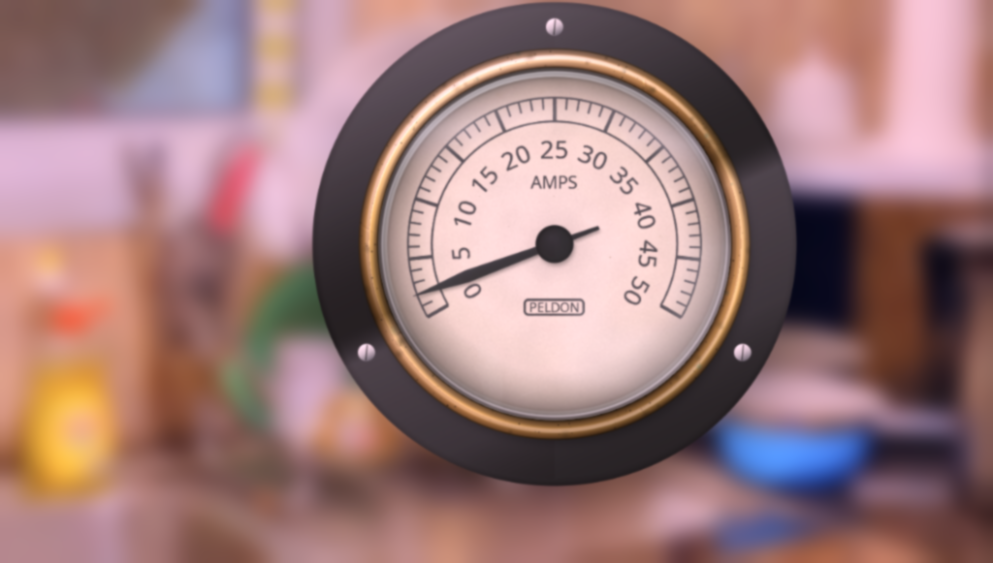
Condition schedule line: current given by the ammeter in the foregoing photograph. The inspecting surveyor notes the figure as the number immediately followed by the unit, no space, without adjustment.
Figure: 2A
